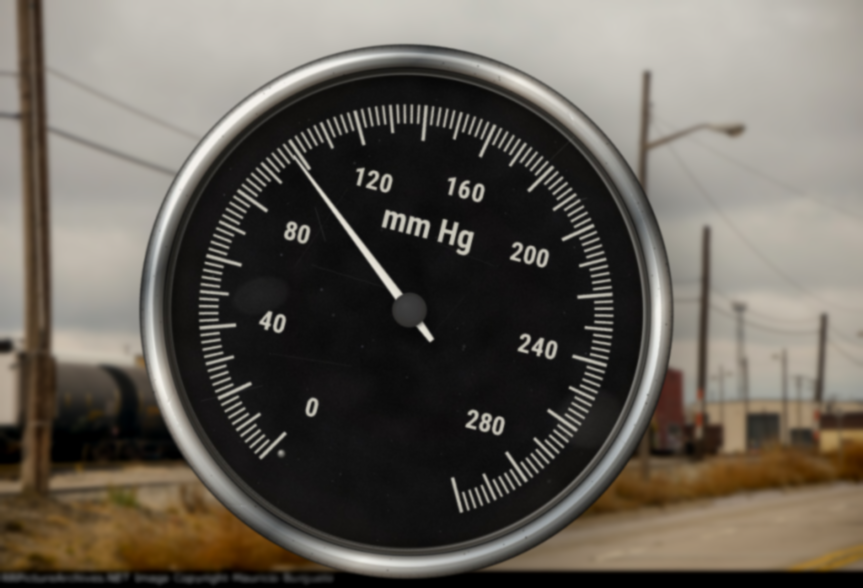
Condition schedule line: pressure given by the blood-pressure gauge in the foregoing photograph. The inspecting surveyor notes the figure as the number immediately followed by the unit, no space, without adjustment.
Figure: 98mmHg
